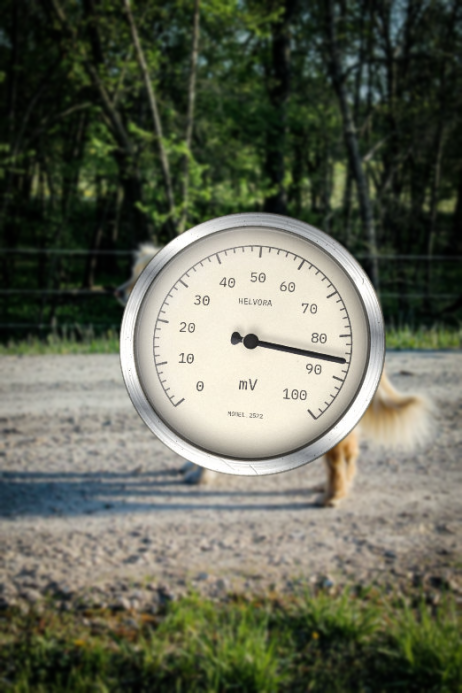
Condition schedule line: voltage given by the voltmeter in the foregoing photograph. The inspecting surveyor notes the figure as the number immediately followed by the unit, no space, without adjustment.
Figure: 86mV
